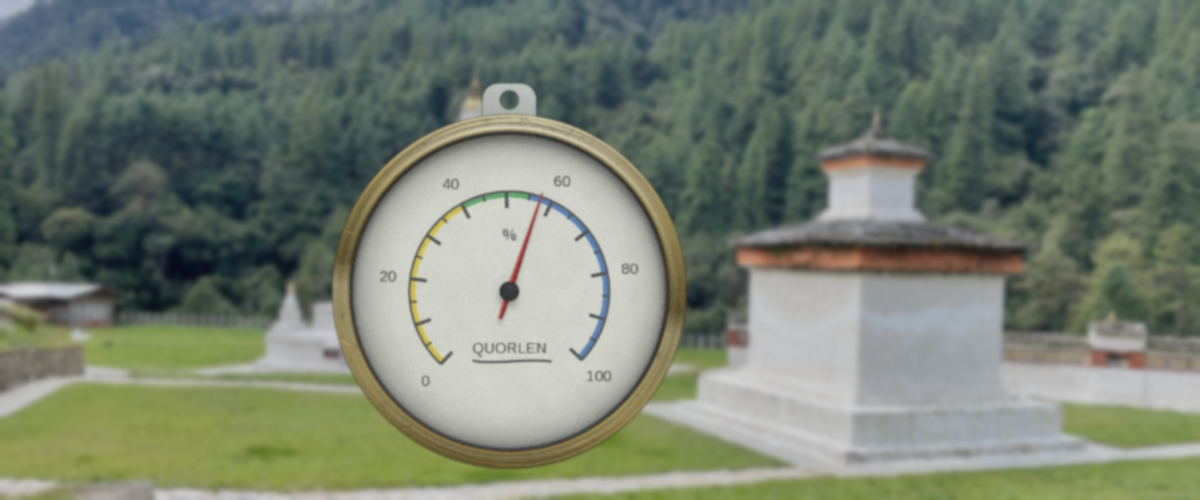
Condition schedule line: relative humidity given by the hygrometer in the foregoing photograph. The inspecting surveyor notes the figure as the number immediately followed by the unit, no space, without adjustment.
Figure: 57.5%
